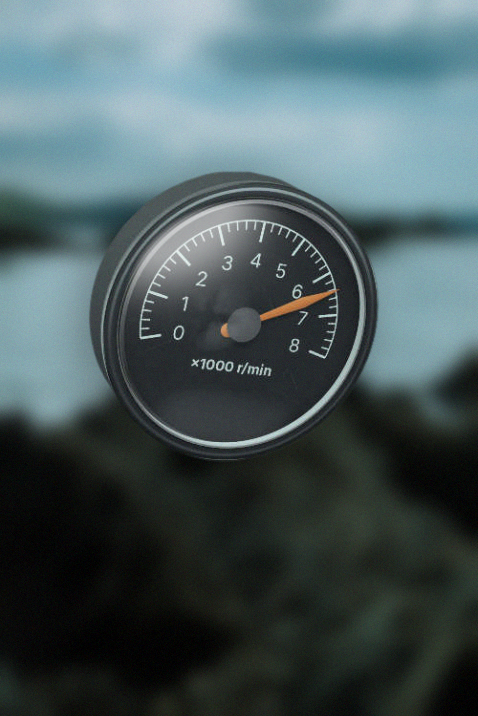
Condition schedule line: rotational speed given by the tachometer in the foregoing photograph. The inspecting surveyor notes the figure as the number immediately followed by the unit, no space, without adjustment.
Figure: 6400rpm
